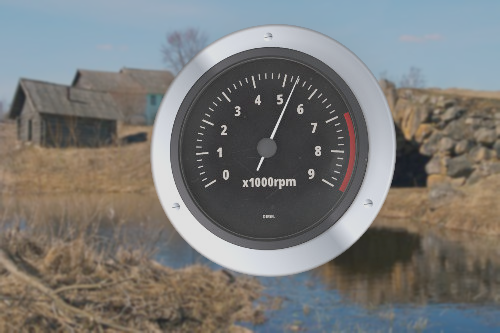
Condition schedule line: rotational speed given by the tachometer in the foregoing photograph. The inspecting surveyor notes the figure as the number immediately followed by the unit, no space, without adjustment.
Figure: 5400rpm
